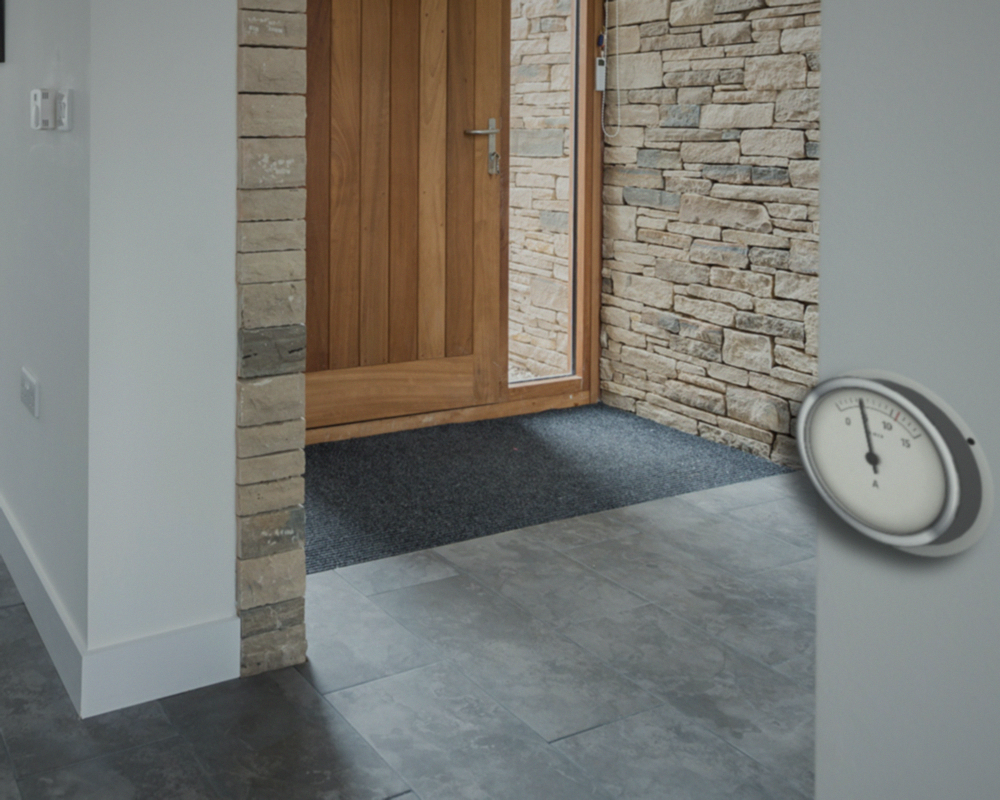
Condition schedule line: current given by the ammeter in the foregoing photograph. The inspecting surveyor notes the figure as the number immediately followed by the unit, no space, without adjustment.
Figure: 5A
